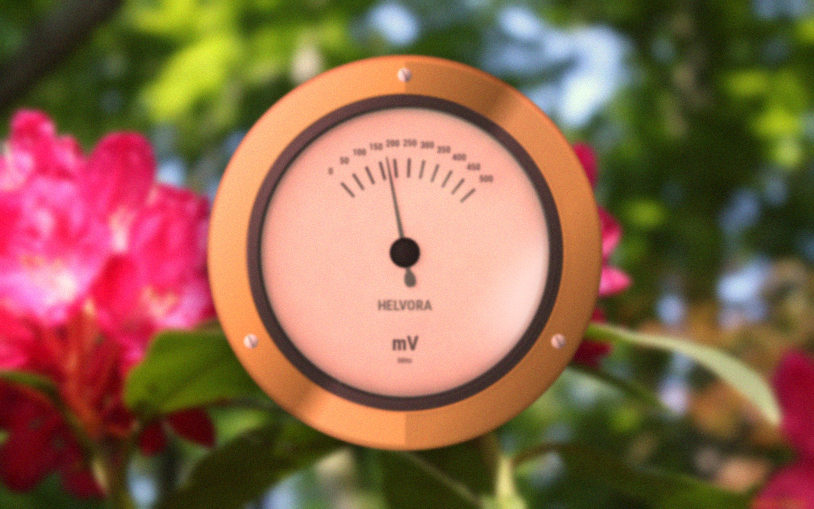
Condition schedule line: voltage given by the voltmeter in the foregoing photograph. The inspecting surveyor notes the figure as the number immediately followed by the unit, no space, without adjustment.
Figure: 175mV
